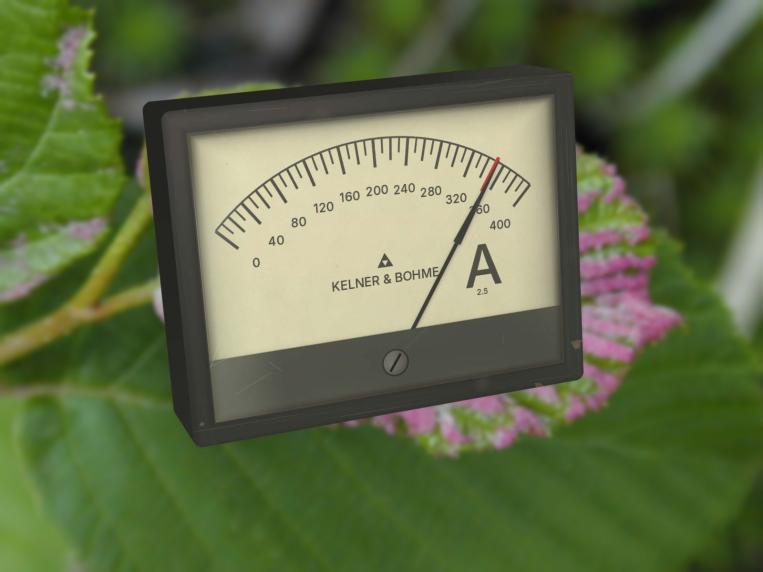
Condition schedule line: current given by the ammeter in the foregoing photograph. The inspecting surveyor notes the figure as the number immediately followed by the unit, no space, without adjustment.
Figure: 350A
